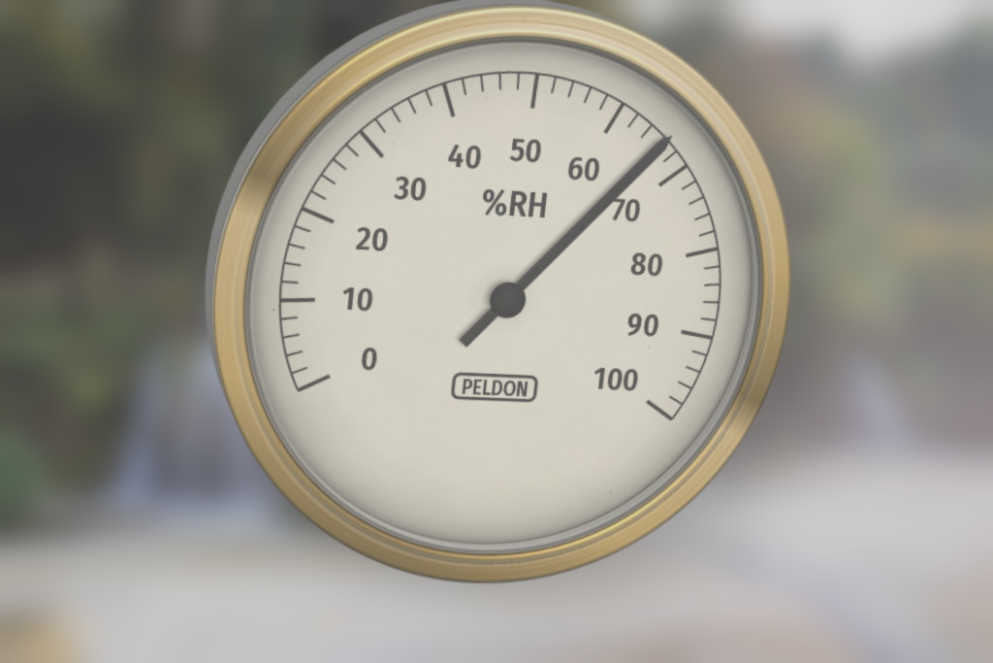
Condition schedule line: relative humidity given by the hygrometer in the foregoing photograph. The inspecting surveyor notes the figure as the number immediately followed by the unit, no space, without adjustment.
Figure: 66%
